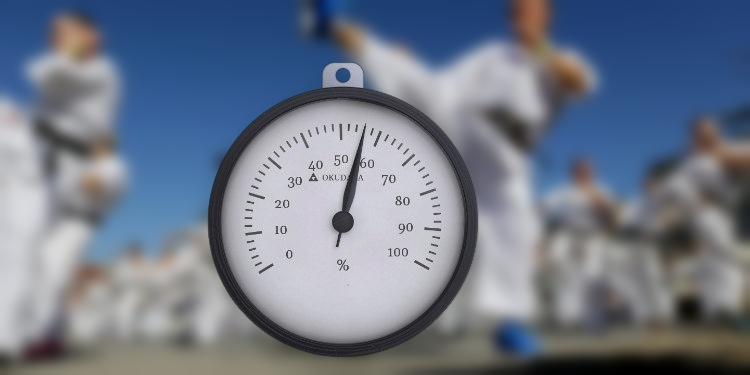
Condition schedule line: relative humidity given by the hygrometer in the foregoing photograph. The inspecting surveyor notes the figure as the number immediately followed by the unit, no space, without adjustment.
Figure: 56%
